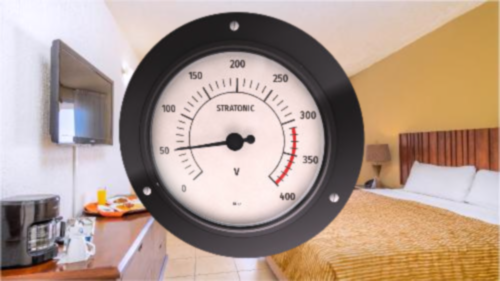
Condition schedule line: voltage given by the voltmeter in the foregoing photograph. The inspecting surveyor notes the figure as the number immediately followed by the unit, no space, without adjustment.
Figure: 50V
